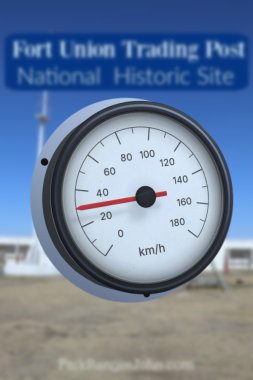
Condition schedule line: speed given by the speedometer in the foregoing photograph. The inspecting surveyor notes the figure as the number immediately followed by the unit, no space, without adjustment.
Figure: 30km/h
